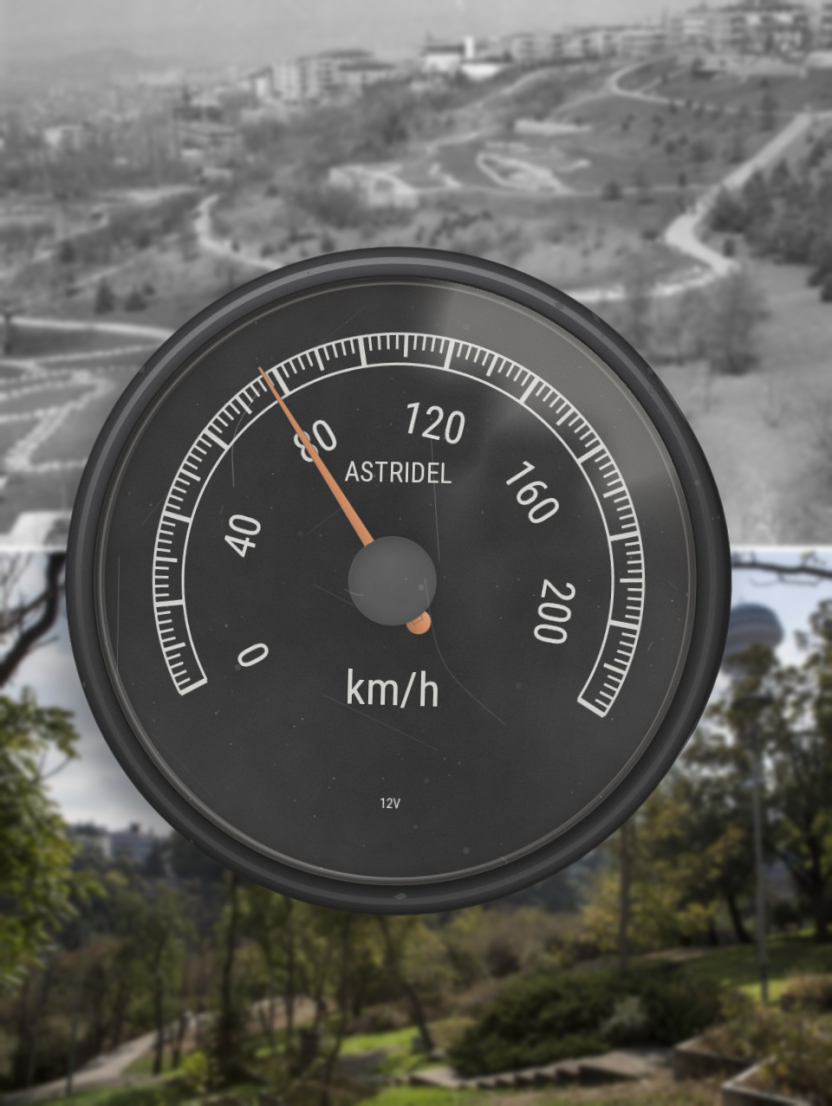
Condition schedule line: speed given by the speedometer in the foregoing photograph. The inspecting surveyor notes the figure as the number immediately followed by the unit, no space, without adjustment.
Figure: 78km/h
